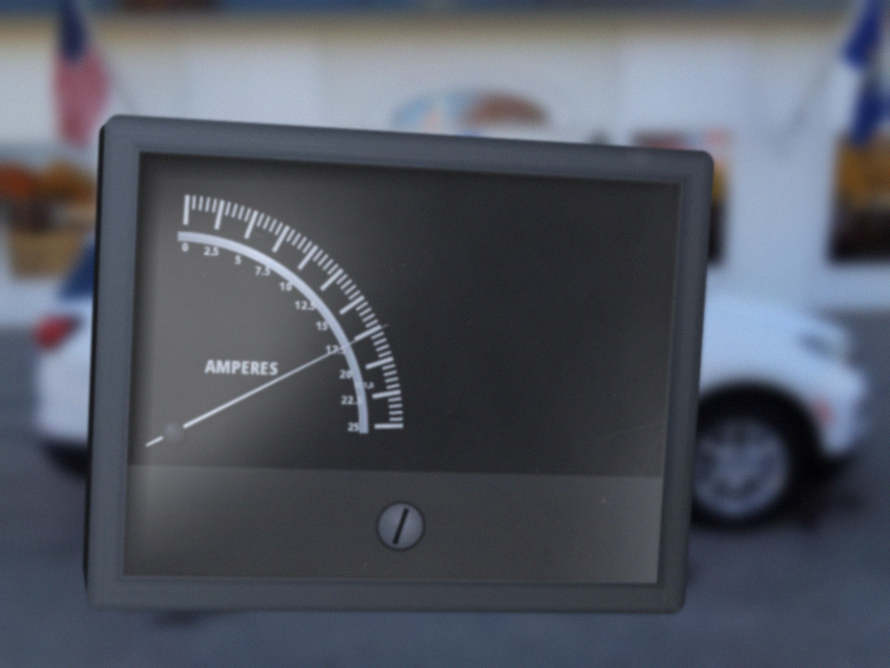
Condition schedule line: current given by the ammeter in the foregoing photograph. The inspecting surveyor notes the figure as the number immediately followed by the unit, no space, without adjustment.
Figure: 17.5A
